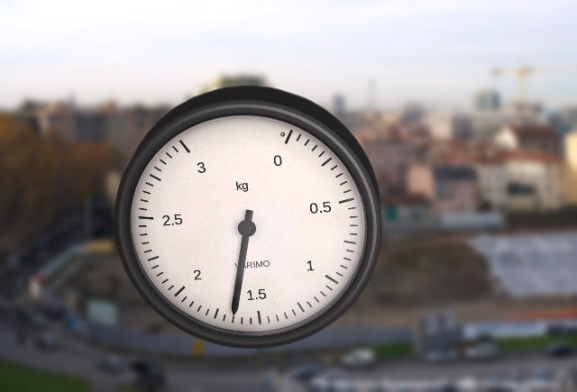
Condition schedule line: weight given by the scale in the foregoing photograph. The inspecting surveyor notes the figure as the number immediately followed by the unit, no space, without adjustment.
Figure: 1.65kg
